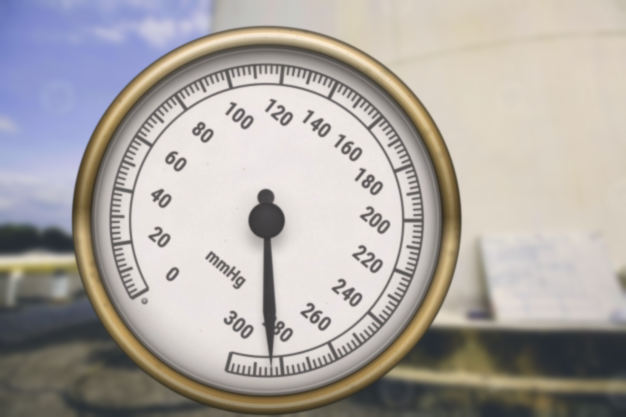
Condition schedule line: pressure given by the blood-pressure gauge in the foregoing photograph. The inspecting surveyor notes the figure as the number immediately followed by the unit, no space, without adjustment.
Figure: 284mmHg
